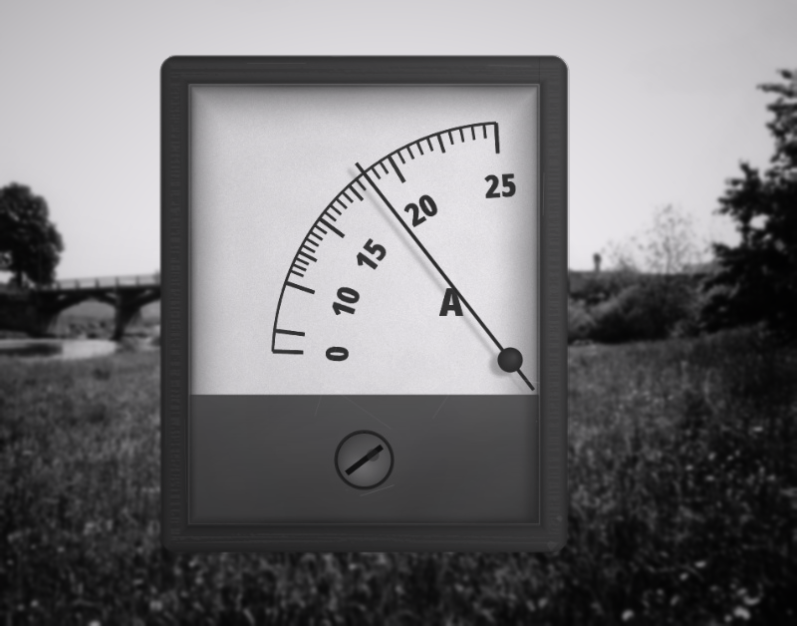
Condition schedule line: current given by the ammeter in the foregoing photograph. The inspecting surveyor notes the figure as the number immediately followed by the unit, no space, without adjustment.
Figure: 18.5A
